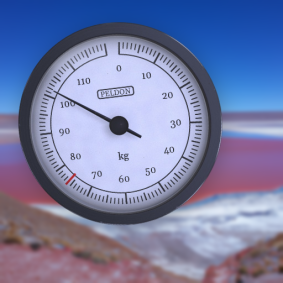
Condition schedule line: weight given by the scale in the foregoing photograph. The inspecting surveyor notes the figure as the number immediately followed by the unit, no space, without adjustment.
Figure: 102kg
